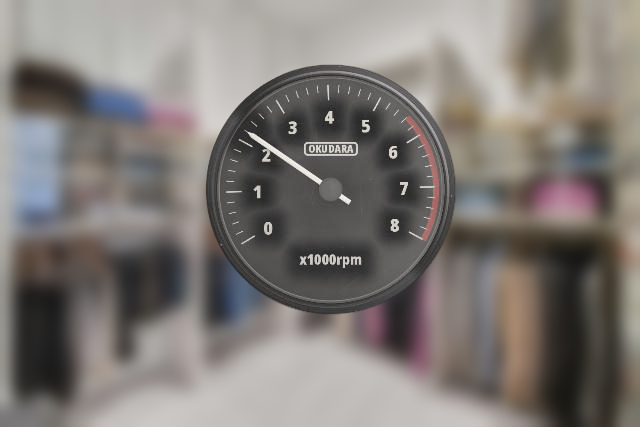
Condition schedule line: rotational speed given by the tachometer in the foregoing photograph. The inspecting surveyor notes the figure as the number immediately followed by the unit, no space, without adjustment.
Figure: 2200rpm
